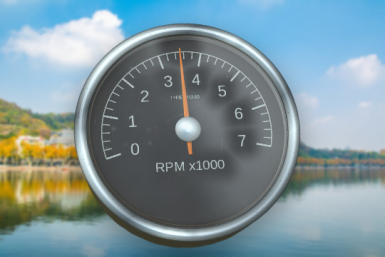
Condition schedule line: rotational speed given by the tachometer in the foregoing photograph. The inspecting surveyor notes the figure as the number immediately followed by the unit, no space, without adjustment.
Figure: 3500rpm
